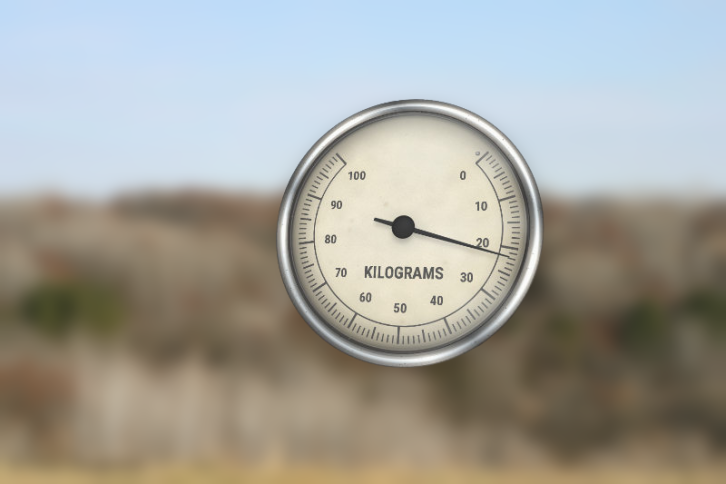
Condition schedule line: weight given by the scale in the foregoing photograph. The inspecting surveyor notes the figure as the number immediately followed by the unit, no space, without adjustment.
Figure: 22kg
